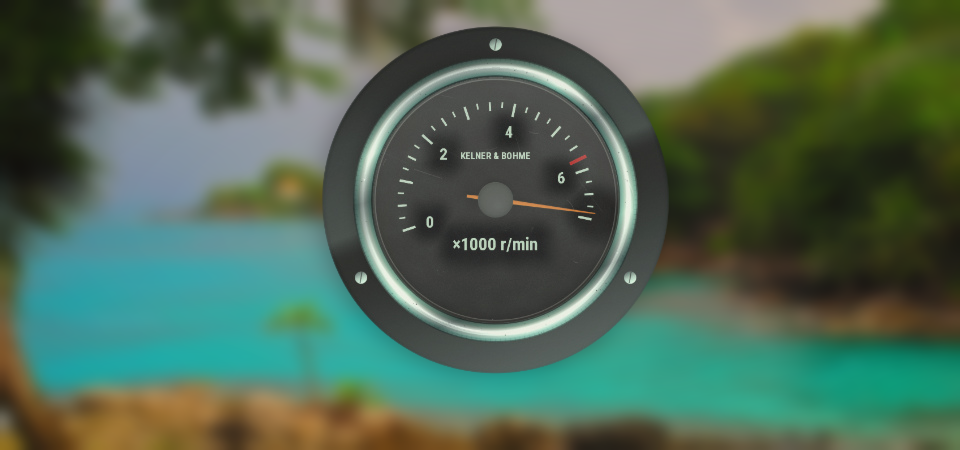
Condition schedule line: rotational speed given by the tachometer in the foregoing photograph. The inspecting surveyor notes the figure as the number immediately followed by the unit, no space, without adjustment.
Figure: 6875rpm
